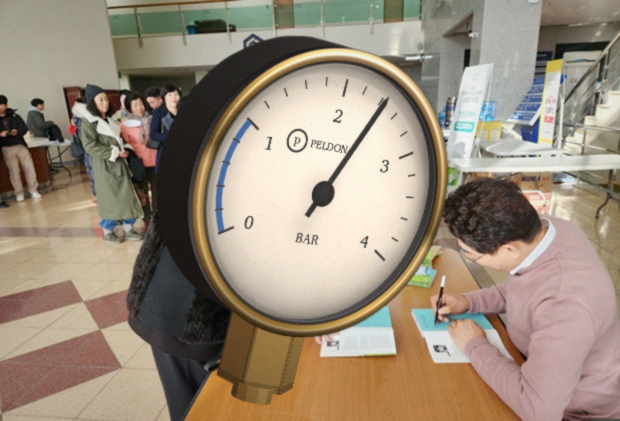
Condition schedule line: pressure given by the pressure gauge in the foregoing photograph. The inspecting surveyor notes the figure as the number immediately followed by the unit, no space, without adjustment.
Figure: 2.4bar
